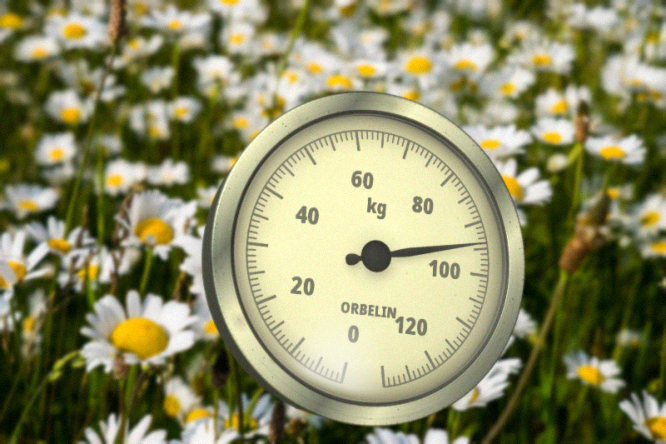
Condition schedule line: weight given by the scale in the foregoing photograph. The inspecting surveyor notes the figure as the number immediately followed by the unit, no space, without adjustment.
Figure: 94kg
